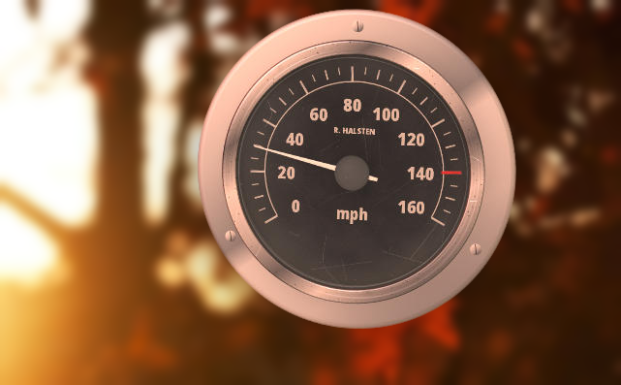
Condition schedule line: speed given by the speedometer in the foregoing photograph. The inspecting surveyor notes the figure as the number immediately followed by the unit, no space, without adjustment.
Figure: 30mph
